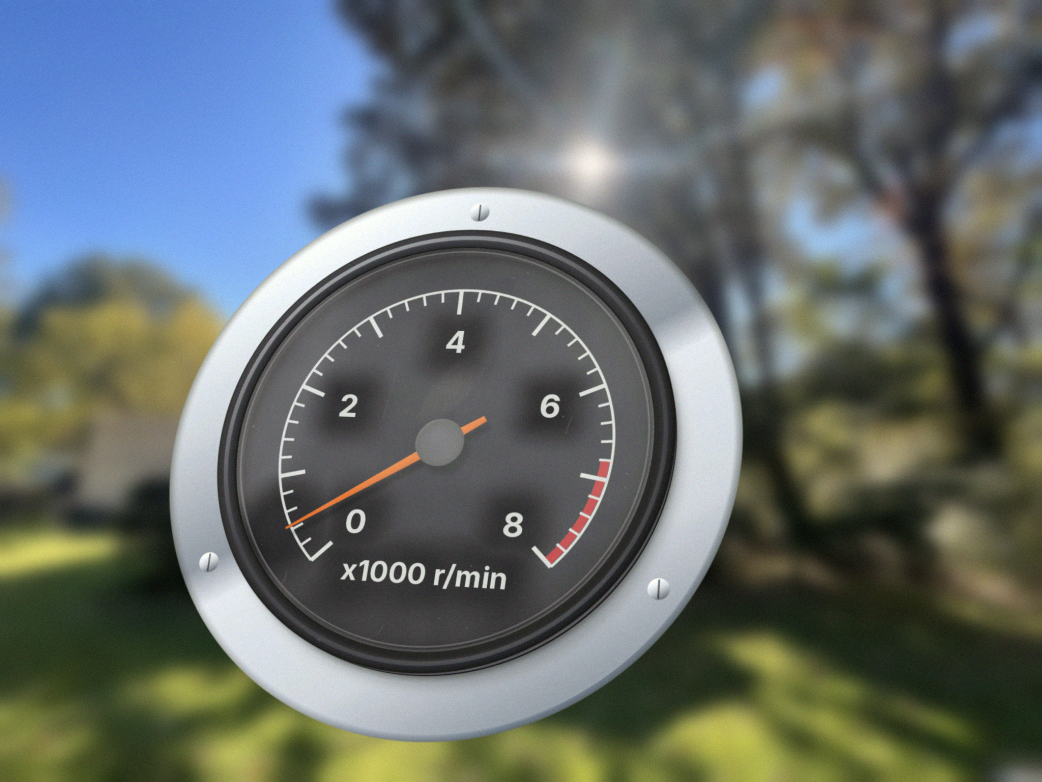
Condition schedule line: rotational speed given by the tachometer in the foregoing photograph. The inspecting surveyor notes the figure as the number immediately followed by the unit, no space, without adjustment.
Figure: 400rpm
